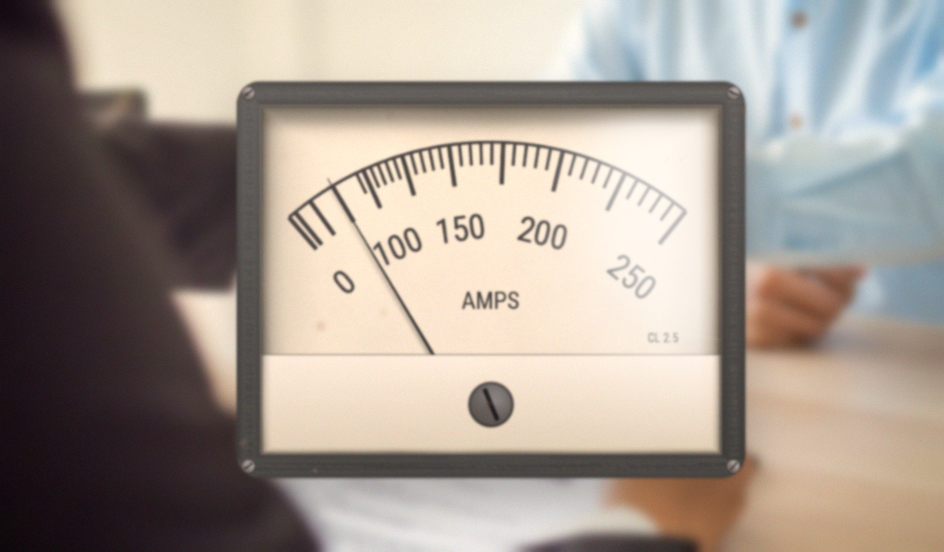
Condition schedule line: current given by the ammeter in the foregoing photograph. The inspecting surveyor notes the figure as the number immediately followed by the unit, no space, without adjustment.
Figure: 75A
